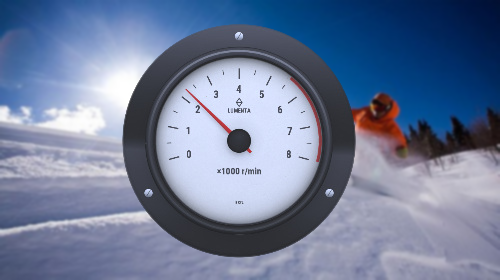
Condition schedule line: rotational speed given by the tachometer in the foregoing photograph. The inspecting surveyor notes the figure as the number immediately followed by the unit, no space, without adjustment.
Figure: 2250rpm
